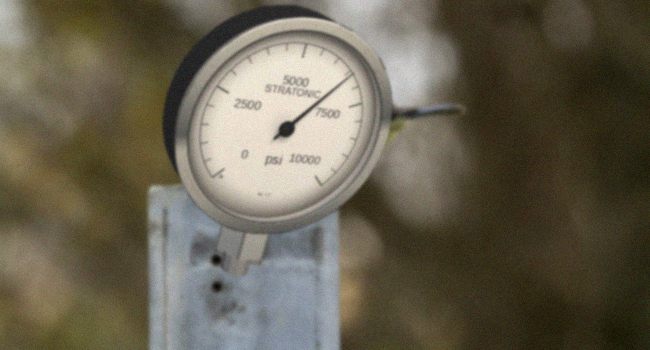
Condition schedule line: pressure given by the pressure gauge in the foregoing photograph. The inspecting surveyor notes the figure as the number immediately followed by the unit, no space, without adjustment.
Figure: 6500psi
